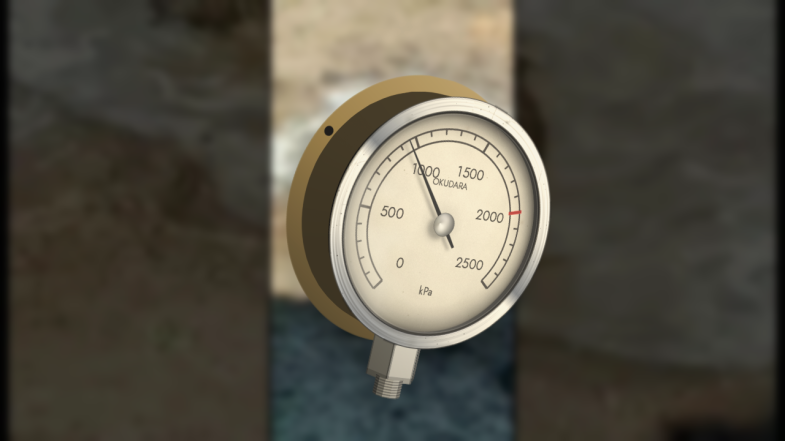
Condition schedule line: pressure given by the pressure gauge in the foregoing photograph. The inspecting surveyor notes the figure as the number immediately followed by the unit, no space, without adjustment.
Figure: 950kPa
